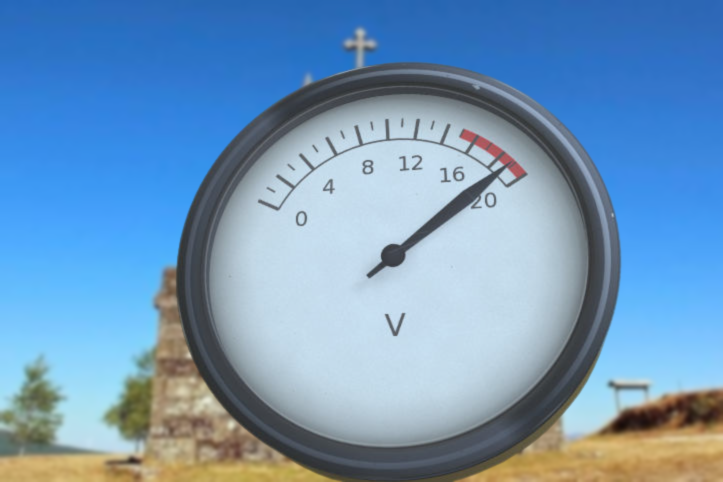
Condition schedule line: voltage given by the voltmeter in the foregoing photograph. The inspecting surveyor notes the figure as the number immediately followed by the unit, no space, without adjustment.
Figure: 19V
